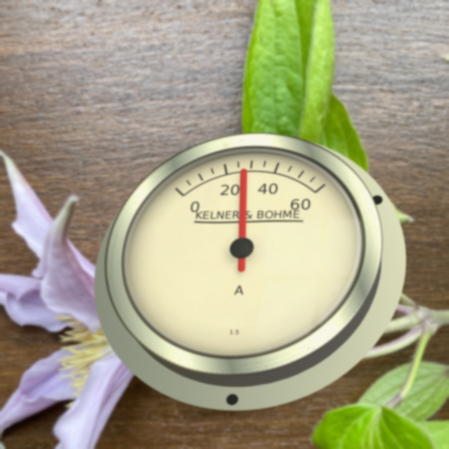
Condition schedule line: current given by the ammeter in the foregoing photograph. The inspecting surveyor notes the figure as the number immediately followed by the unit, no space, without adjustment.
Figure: 27.5A
